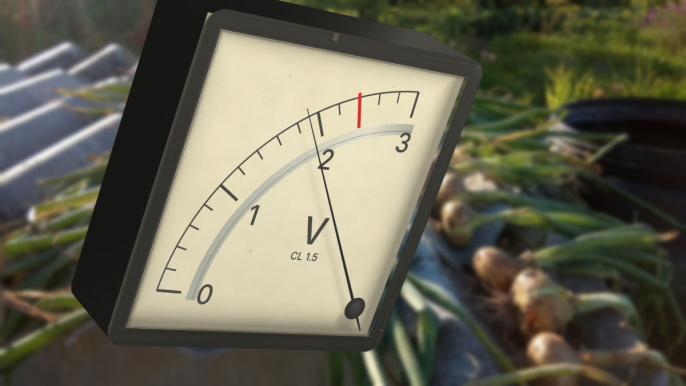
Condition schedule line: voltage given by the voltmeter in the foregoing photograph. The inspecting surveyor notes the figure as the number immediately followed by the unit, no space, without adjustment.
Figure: 1.9V
